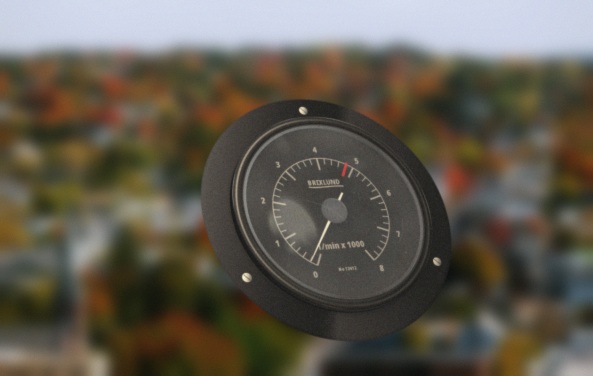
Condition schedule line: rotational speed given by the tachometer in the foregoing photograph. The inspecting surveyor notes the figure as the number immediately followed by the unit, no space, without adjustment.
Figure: 200rpm
